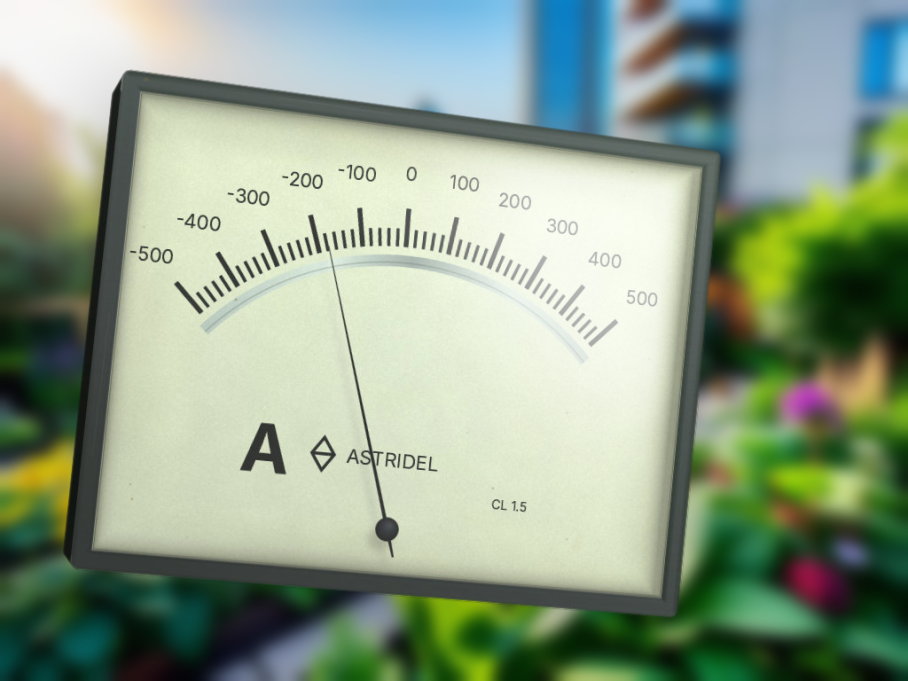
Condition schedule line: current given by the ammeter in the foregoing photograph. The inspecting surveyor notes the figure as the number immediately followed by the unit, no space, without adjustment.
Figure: -180A
